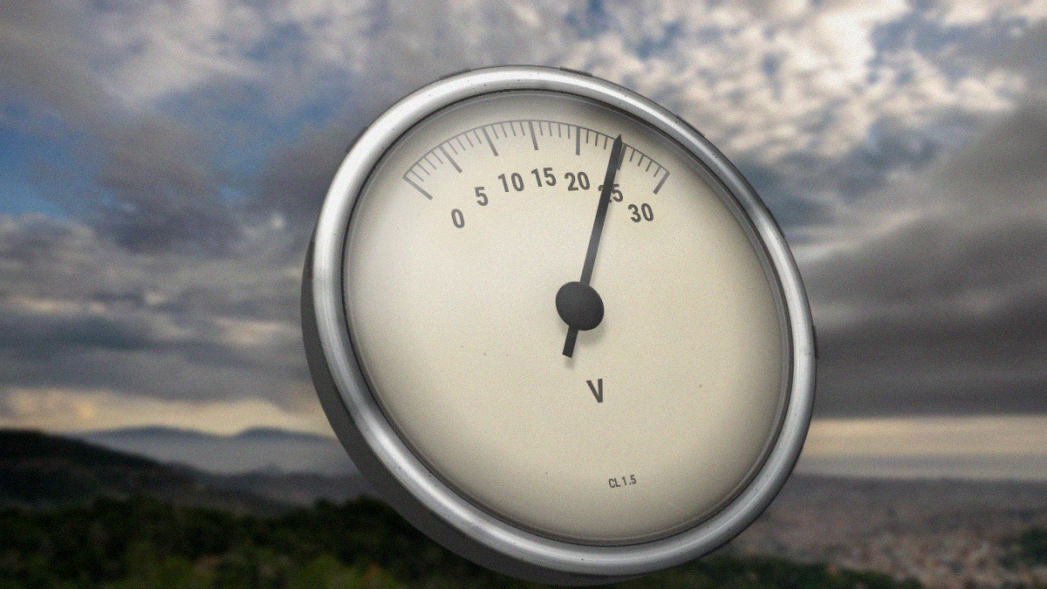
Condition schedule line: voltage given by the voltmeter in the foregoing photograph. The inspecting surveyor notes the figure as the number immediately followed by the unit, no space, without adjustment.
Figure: 24V
